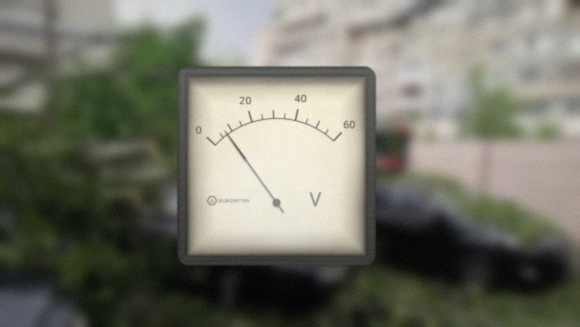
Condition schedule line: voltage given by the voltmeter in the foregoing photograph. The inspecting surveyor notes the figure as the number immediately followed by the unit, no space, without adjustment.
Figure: 7.5V
